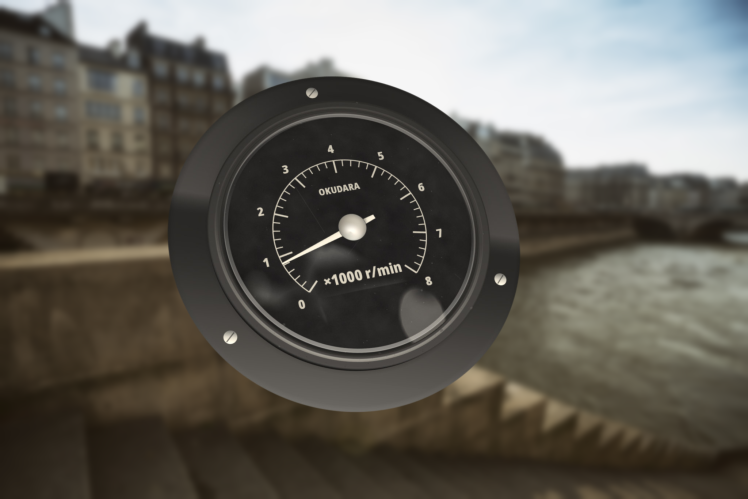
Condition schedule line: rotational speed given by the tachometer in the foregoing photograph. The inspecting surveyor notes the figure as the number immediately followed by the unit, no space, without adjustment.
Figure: 800rpm
